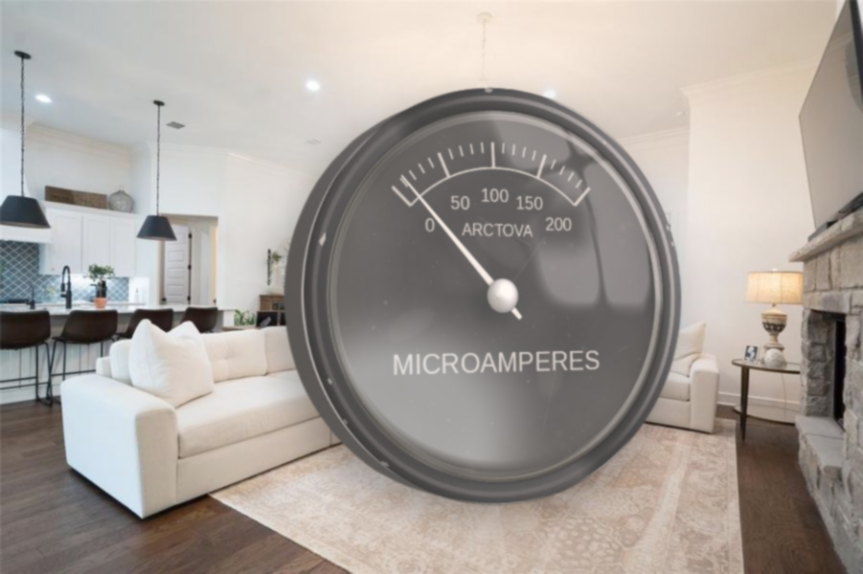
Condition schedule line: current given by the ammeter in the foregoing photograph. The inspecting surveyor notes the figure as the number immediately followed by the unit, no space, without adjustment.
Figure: 10µA
